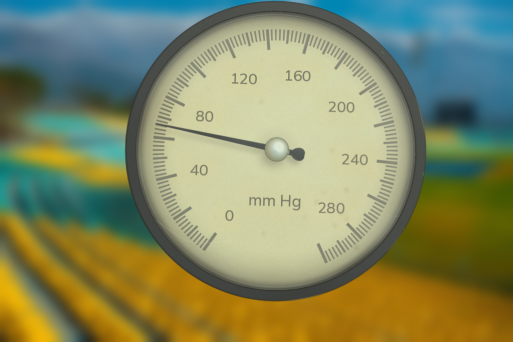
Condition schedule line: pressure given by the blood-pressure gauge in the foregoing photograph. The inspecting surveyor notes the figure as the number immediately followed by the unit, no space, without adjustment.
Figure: 66mmHg
